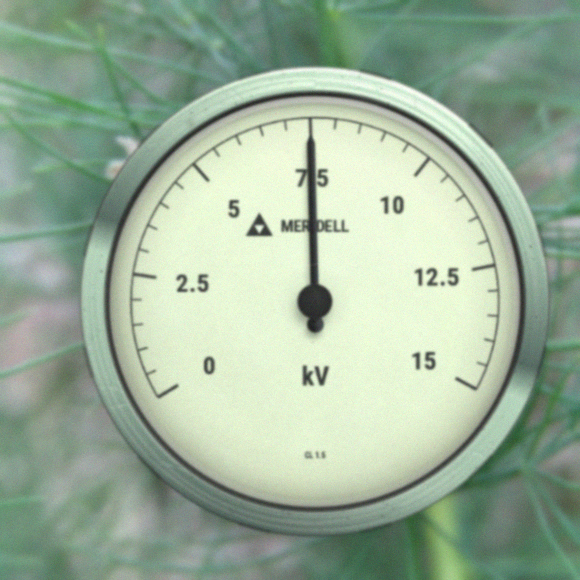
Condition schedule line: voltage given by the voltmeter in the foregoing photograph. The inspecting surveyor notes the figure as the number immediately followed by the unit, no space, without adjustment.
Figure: 7.5kV
